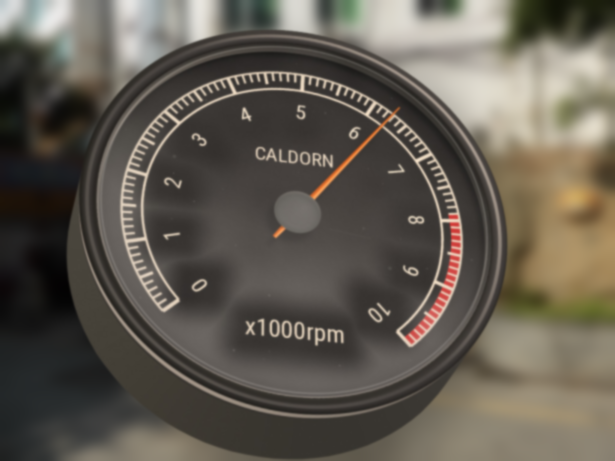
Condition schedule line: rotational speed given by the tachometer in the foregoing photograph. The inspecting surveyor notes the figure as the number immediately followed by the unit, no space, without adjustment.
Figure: 6300rpm
